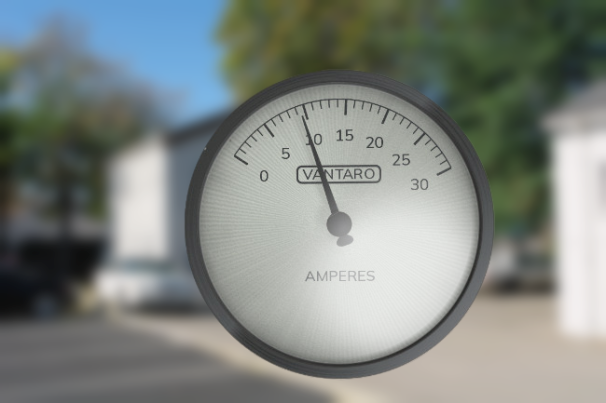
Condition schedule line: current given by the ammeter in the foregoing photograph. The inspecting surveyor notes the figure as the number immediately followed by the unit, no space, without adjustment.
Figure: 9.5A
